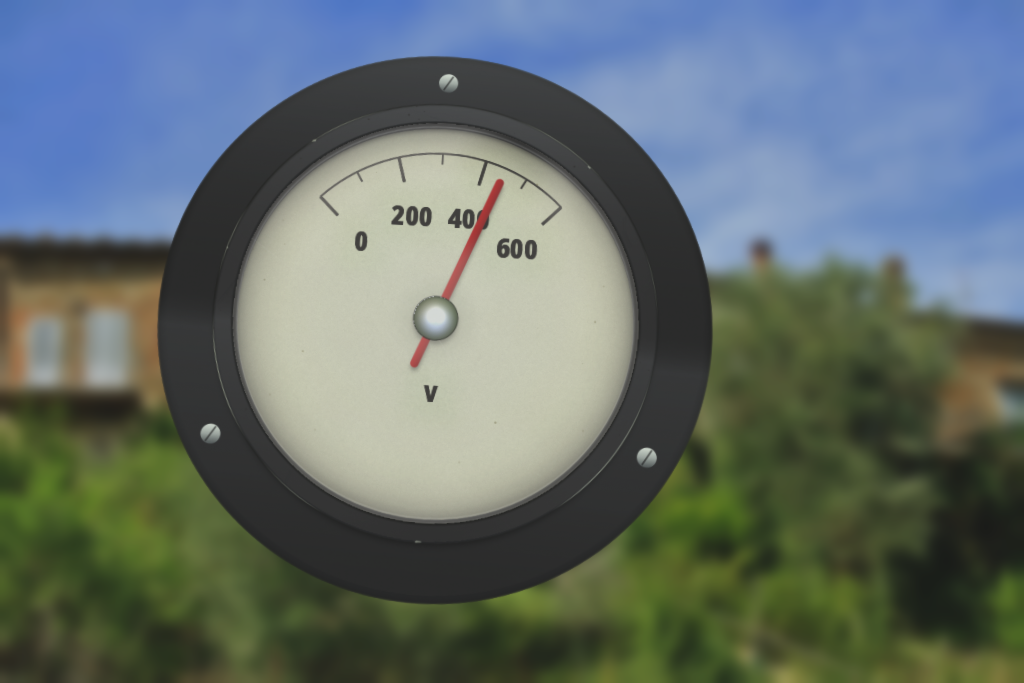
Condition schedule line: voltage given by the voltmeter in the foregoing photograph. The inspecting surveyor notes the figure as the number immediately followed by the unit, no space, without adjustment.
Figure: 450V
